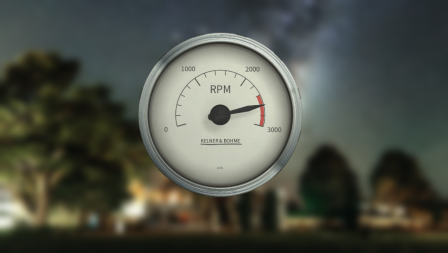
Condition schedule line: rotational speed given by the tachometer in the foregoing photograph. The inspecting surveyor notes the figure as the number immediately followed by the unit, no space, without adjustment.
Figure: 2600rpm
